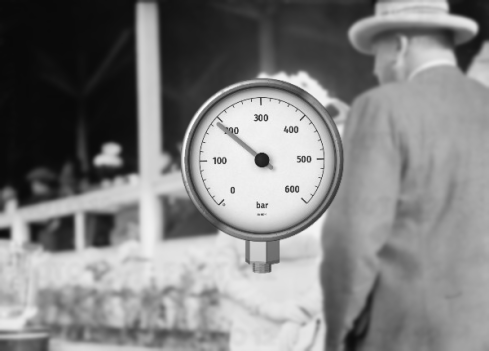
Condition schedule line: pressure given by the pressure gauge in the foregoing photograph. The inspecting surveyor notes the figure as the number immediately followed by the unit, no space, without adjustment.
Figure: 190bar
